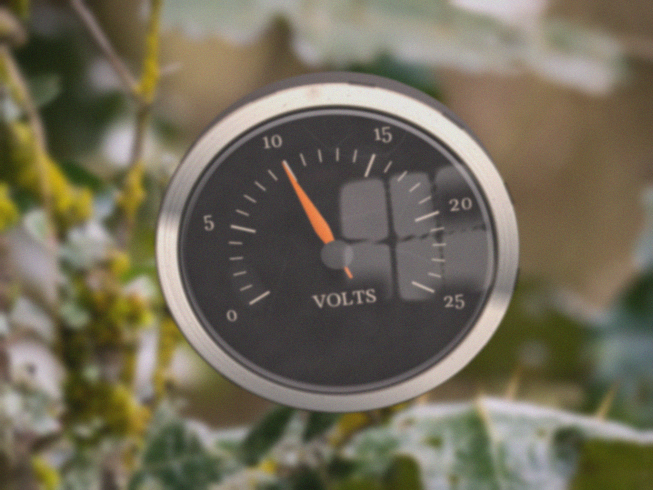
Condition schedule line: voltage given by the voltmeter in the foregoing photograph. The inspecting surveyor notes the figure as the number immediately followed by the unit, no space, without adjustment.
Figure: 10V
